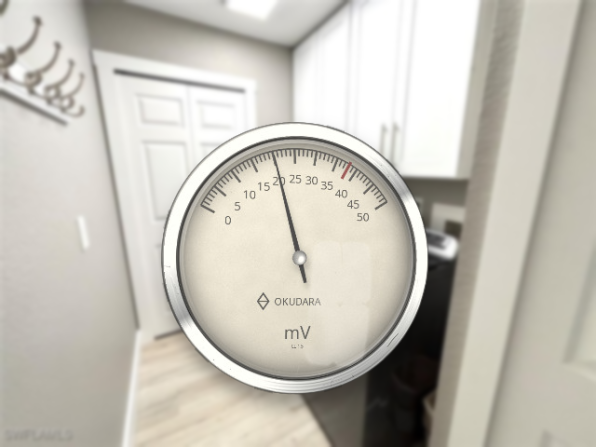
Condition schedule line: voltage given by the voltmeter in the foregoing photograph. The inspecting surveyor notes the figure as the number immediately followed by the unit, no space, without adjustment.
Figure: 20mV
